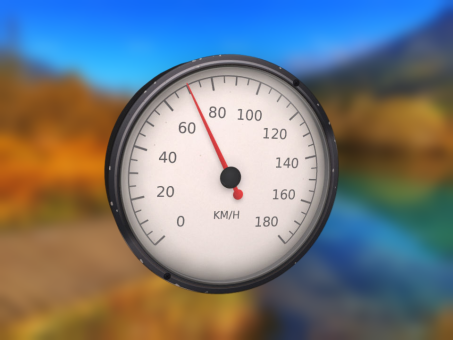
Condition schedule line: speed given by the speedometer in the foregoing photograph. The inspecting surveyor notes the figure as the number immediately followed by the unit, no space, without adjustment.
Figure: 70km/h
